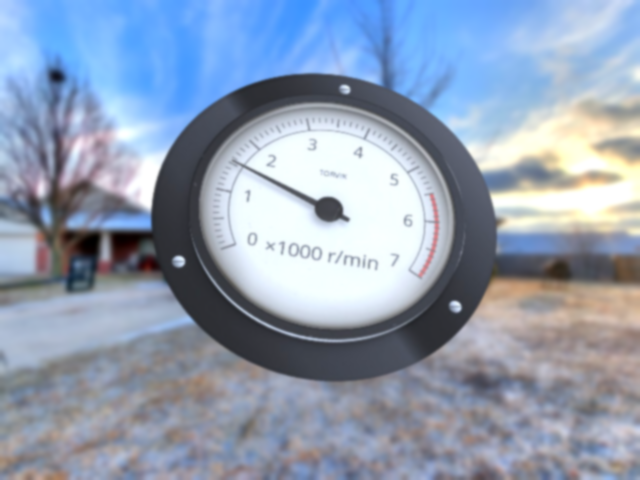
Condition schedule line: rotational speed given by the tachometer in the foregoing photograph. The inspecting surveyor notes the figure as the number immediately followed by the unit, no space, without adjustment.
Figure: 1500rpm
